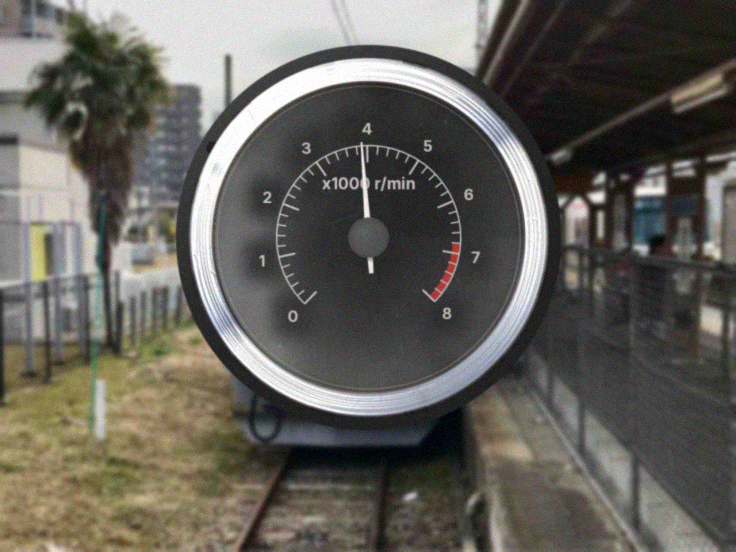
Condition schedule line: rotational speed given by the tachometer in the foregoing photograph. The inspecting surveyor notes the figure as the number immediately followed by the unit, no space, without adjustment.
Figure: 3900rpm
